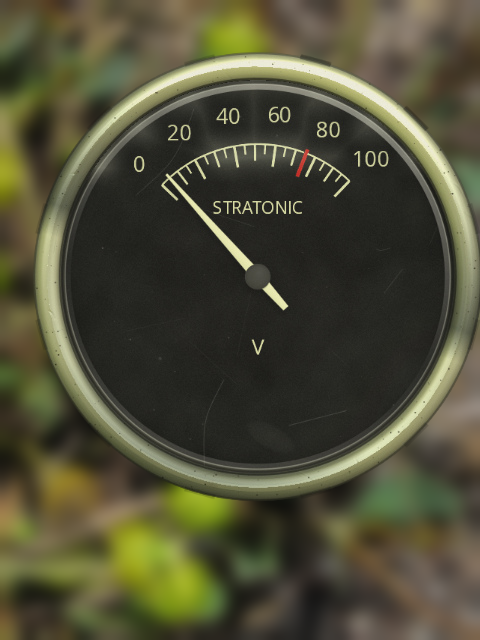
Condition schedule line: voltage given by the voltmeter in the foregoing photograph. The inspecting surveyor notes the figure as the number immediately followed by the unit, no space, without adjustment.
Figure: 5V
